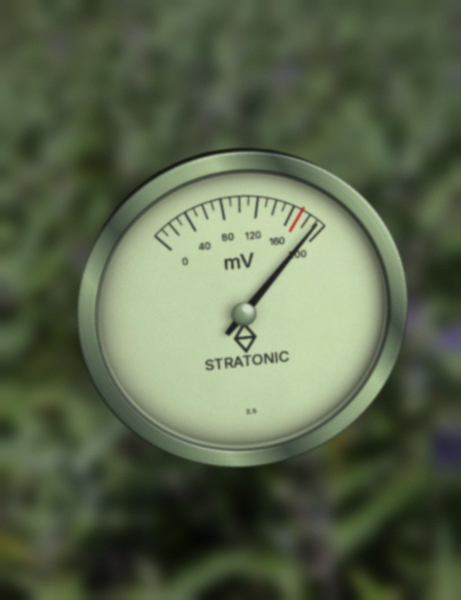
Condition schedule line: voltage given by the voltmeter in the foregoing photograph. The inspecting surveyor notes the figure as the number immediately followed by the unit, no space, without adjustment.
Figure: 190mV
